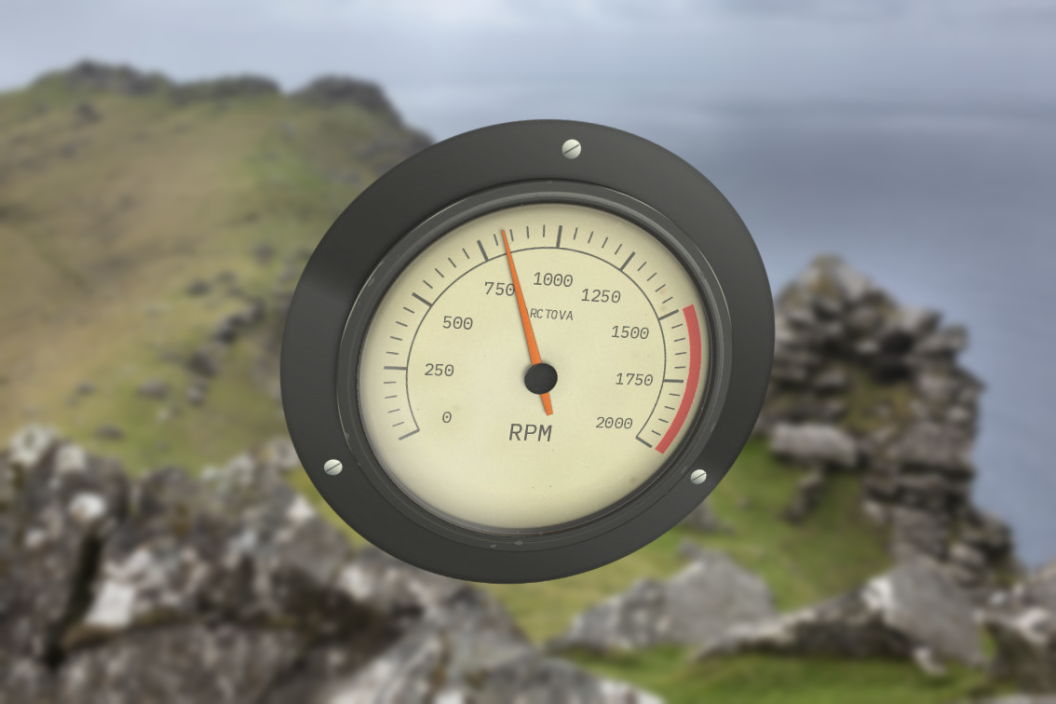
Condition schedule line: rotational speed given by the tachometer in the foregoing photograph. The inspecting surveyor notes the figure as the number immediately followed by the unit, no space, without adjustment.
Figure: 825rpm
